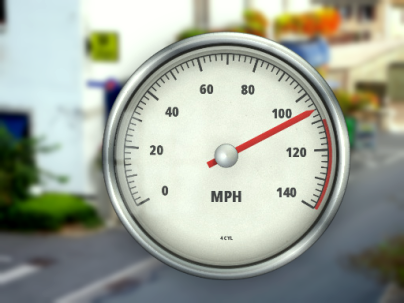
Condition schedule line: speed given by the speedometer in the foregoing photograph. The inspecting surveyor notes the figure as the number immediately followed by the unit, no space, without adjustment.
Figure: 106mph
